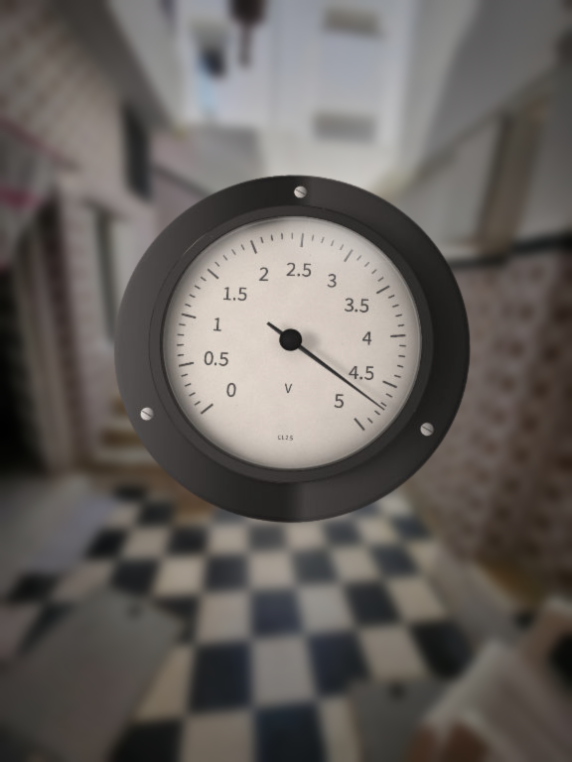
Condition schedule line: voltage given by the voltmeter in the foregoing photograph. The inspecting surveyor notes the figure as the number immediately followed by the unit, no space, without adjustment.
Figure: 4.75V
